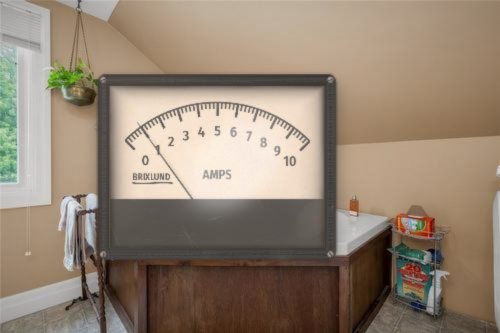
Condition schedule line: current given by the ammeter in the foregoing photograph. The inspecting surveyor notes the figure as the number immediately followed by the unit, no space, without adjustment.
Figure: 1A
